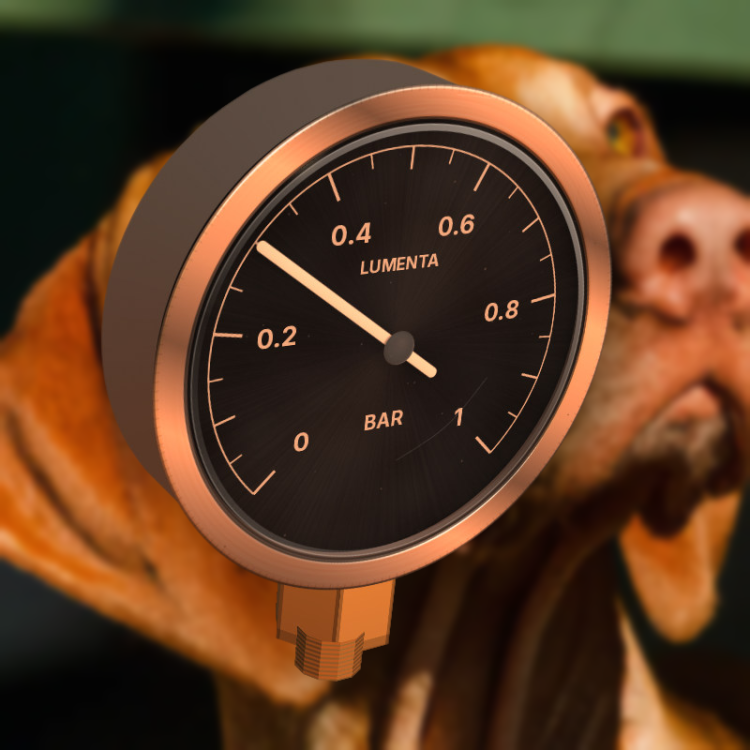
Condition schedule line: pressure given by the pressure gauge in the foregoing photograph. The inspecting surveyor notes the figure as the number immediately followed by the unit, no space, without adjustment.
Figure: 0.3bar
